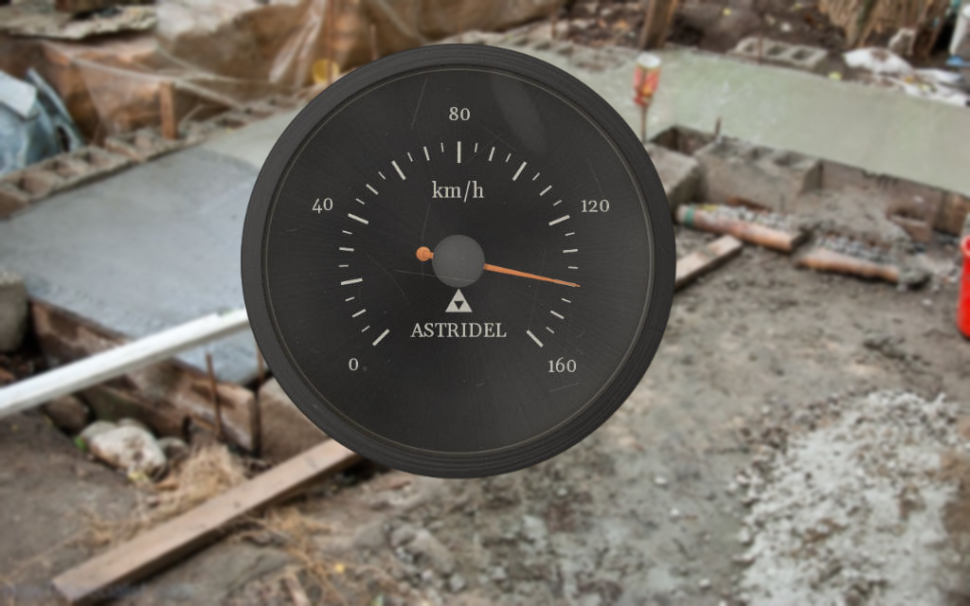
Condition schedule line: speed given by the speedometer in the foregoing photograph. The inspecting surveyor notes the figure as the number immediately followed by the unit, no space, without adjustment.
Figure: 140km/h
